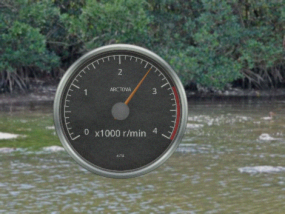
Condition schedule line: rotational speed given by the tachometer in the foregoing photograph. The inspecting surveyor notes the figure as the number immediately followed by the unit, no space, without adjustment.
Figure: 2600rpm
